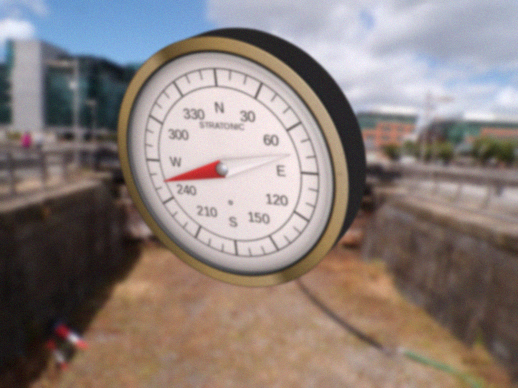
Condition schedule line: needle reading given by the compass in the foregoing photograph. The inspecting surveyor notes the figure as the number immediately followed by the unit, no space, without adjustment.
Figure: 255°
